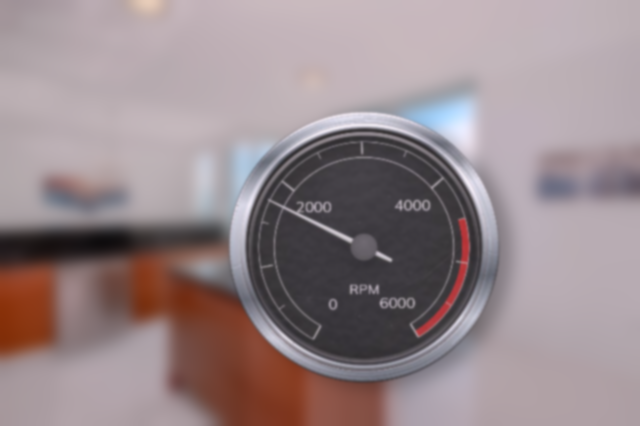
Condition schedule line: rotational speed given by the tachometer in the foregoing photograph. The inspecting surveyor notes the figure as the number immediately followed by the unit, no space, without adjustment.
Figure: 1750rpm
